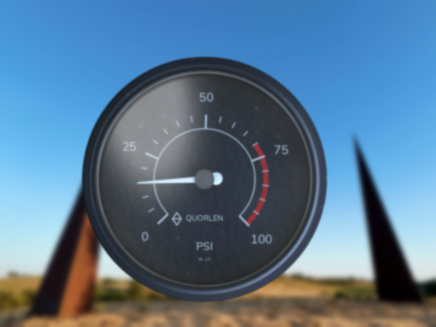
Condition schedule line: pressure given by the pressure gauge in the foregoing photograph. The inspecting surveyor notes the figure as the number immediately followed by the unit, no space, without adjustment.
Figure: 15psi
